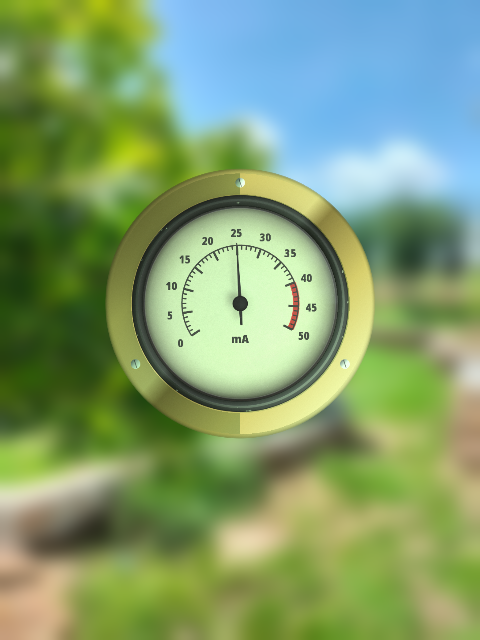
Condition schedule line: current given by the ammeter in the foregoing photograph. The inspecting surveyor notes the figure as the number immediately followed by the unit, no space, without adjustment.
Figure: 25mA
